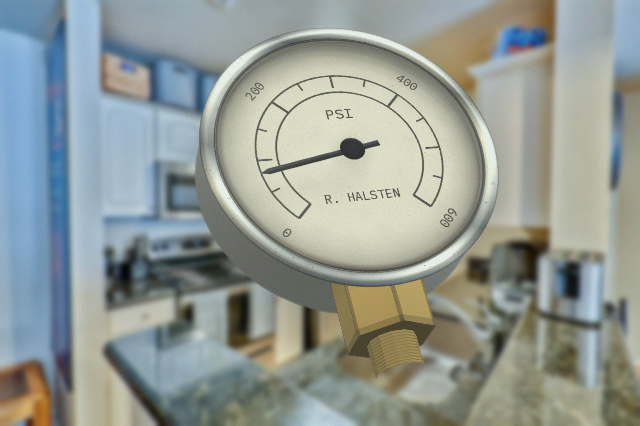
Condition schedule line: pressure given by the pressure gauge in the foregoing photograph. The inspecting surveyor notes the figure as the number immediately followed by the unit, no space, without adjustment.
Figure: 75psi
